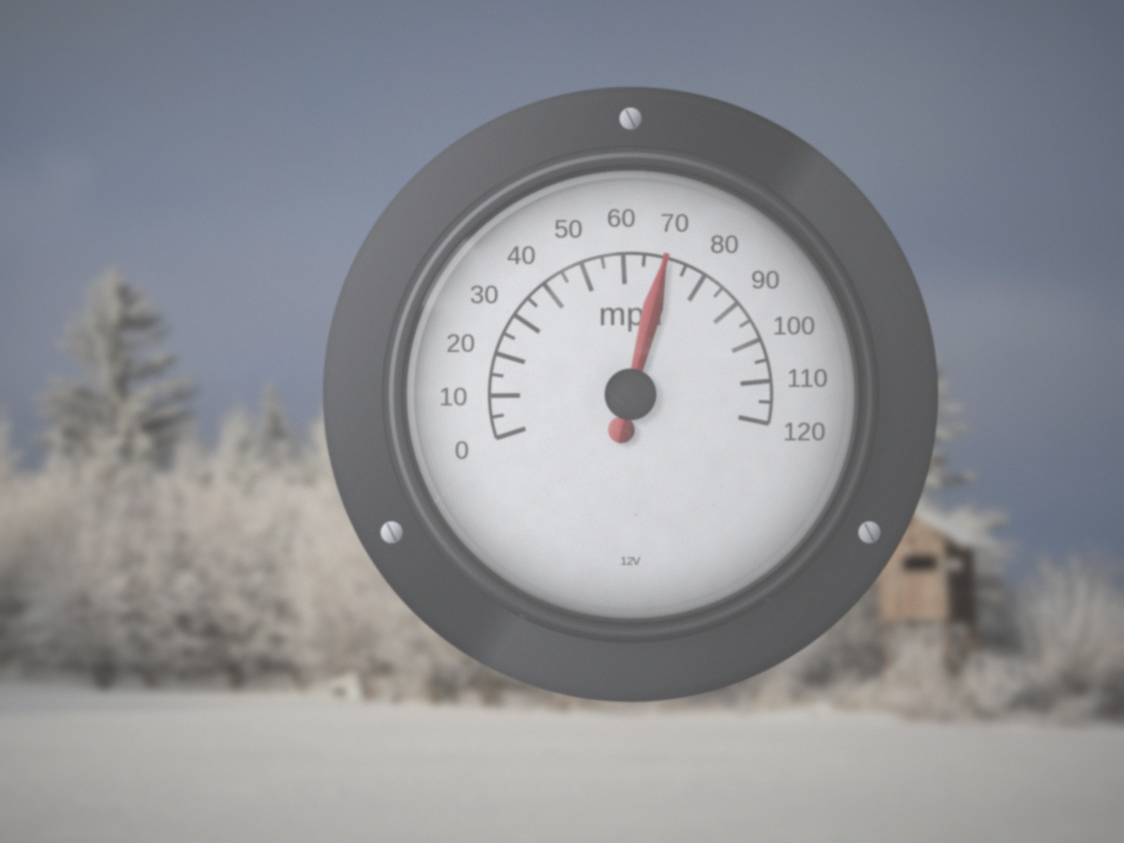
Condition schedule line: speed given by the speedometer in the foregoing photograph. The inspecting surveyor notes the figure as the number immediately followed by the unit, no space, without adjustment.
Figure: 70mph
